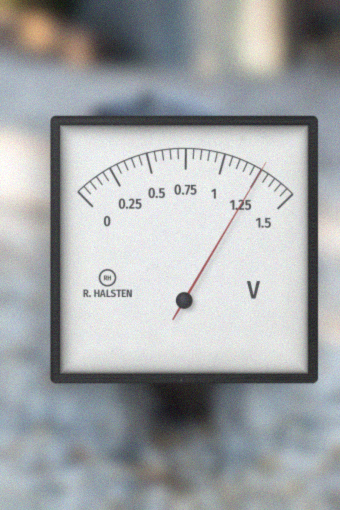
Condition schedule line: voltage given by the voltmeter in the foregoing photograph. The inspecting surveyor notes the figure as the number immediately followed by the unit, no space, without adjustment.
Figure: 1.25V
